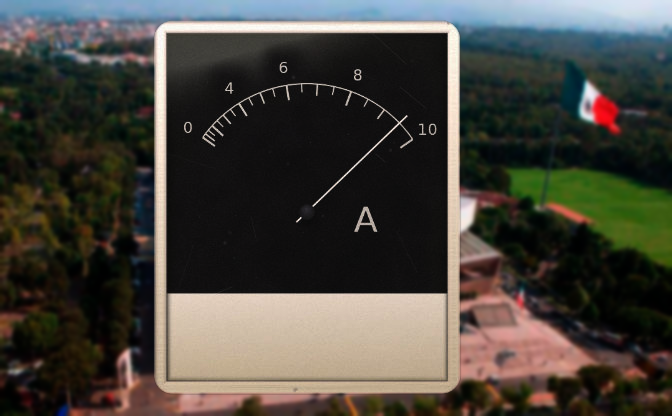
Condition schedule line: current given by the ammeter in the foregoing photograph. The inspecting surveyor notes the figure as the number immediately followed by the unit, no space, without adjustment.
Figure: 9.5A
